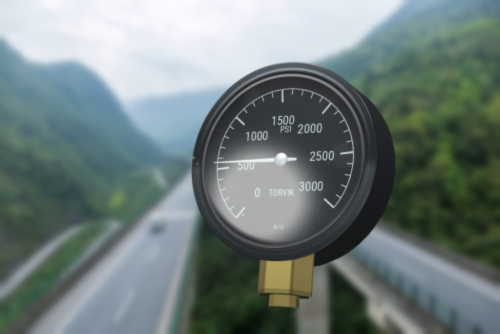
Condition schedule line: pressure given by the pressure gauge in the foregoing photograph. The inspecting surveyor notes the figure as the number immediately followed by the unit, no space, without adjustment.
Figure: 550psi
